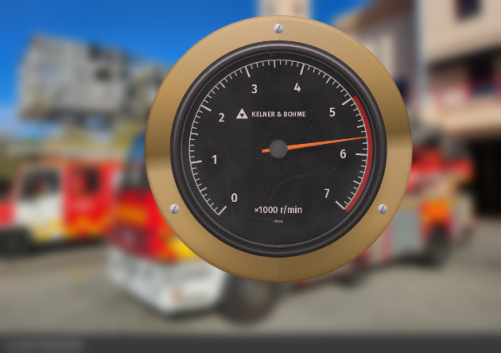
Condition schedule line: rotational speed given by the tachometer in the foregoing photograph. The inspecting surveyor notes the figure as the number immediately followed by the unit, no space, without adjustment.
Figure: 5700rpm
